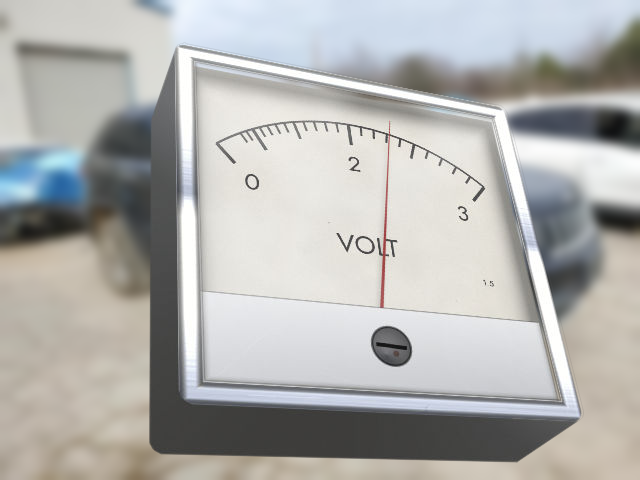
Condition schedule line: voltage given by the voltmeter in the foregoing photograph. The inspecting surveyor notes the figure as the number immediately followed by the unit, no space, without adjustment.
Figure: 2.3V
